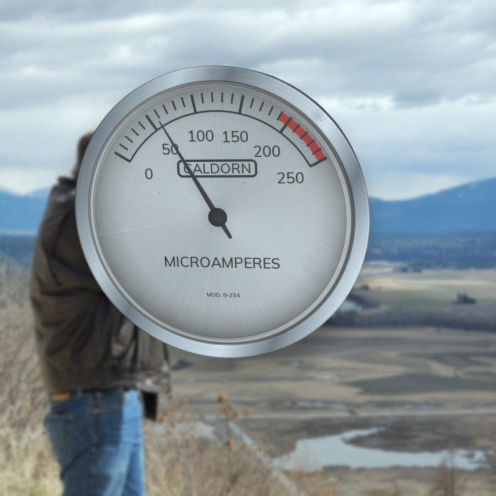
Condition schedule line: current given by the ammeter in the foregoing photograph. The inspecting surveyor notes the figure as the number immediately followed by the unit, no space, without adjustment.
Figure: 60µA
